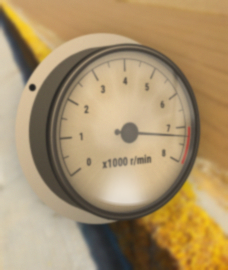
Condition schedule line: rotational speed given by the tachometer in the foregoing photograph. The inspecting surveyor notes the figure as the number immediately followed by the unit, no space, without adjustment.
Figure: 7250rpm
